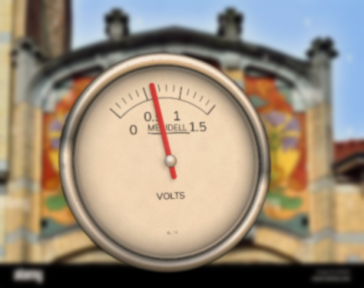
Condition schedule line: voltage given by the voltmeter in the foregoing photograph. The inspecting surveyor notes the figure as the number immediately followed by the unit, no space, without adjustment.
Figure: 0.6V
